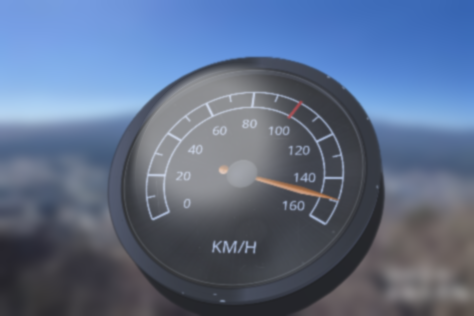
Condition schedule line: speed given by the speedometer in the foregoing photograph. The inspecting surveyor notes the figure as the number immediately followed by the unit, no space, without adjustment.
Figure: 150km/h
